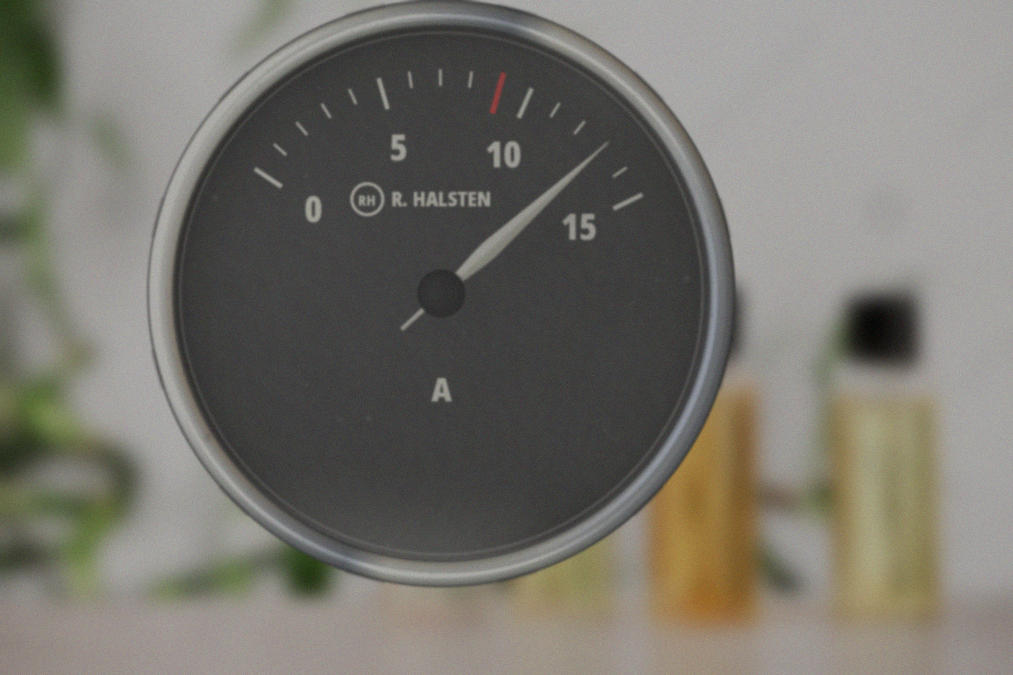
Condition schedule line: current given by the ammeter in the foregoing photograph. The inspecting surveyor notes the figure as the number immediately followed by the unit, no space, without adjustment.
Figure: 13A
